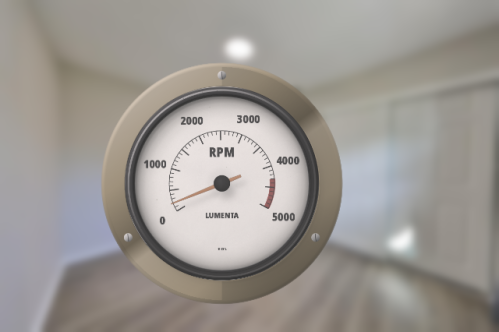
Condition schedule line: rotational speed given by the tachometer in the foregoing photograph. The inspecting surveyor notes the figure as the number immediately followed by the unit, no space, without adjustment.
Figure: 200rpm
